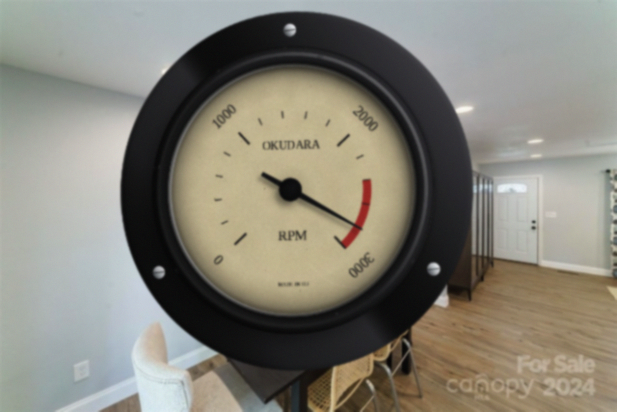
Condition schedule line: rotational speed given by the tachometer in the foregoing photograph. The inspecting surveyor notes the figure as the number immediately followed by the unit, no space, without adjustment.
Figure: 2800rpm
